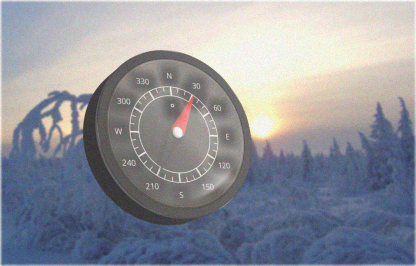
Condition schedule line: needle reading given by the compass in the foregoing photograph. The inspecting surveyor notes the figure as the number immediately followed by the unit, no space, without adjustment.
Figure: 30°
